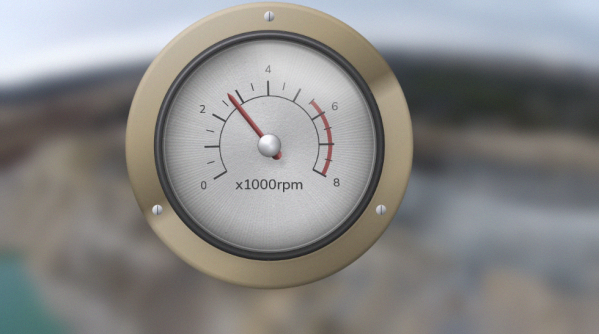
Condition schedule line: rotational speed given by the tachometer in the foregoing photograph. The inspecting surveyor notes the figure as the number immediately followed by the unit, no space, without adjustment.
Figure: 2750rpm
